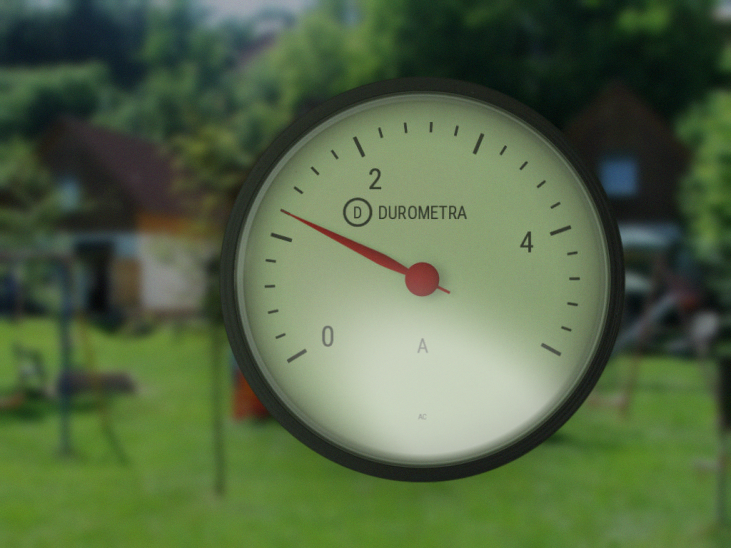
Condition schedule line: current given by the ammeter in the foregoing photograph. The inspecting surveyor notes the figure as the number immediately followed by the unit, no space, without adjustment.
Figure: 1.2A
